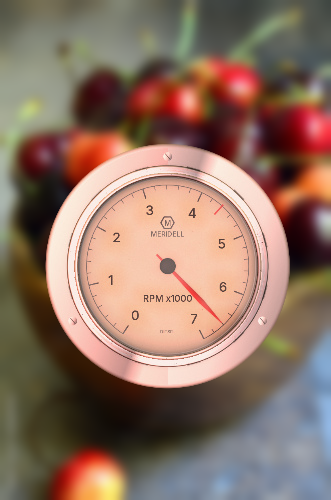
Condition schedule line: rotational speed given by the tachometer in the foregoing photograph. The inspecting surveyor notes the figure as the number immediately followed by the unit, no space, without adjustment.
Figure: 6600rpm
